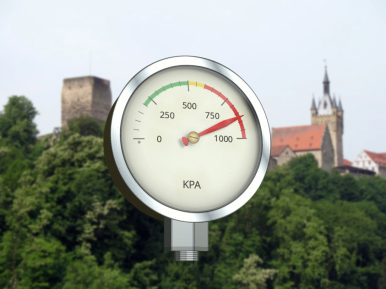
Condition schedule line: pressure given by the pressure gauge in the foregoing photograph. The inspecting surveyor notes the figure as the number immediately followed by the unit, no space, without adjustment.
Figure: 875kPa
